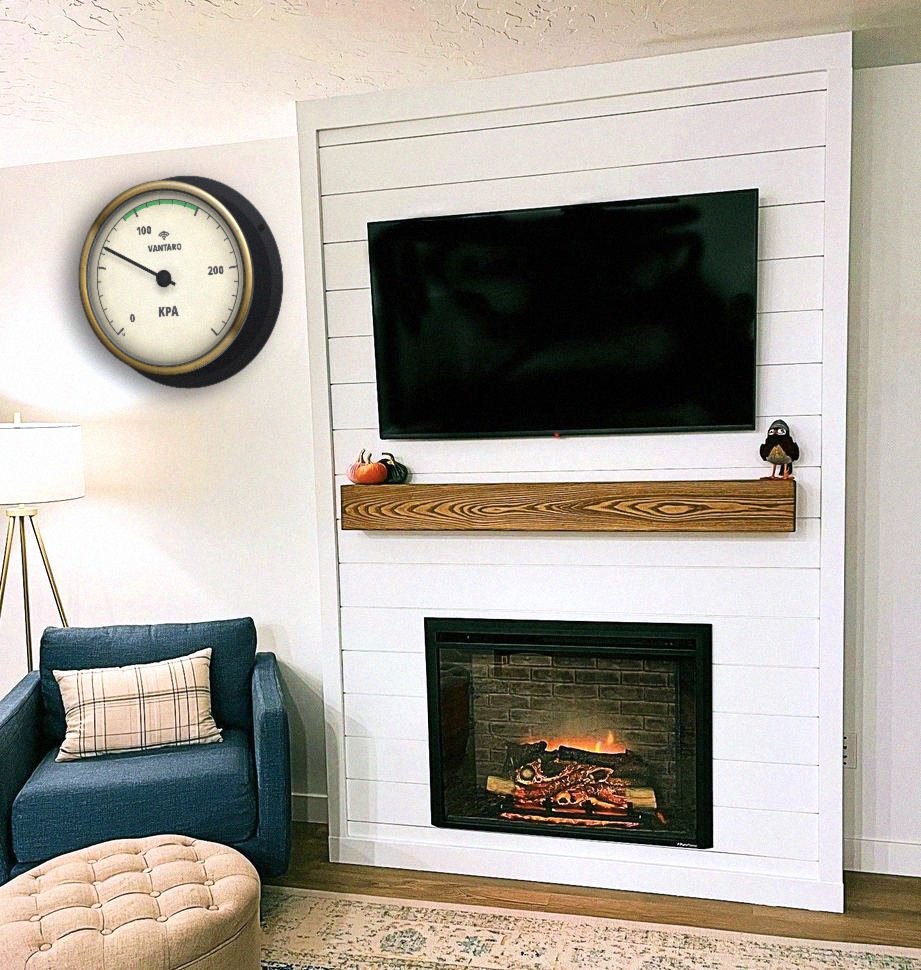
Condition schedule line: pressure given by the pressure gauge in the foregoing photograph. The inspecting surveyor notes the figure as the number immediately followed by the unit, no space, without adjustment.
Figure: 65kPa
